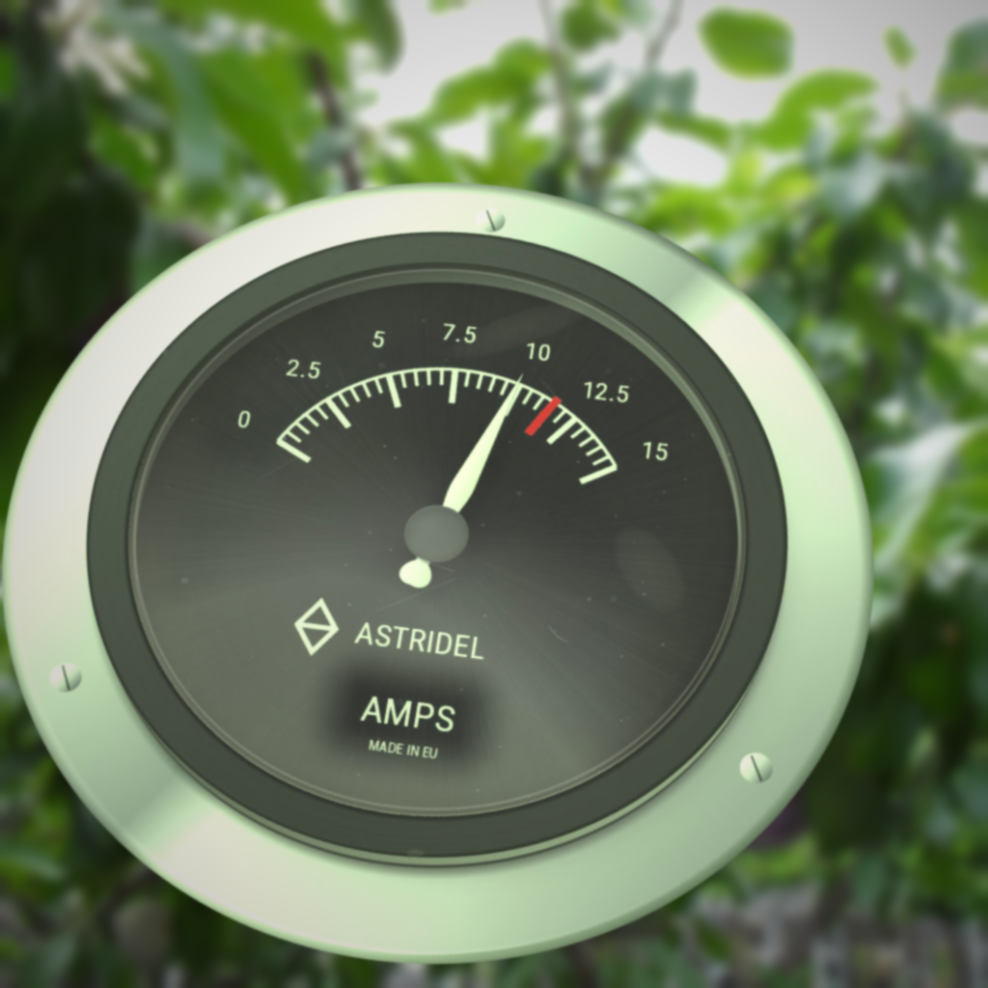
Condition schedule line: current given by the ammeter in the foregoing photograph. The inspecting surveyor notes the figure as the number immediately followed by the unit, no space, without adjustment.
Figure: 10A
